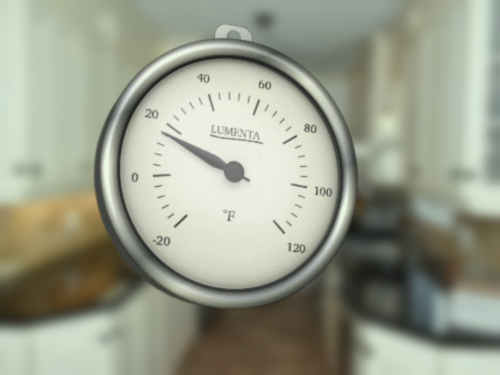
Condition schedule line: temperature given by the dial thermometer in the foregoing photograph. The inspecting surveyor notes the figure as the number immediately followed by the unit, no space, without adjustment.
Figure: 16°F
